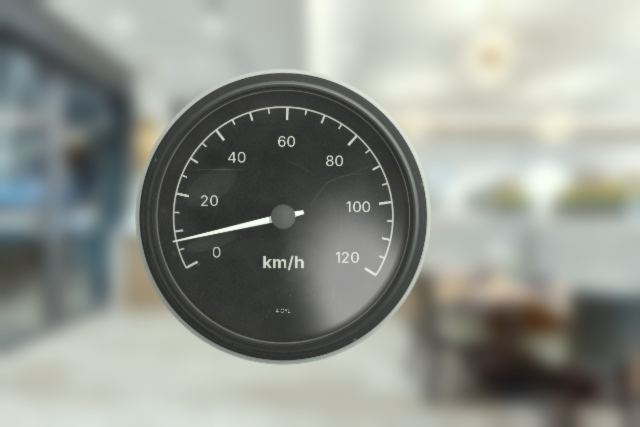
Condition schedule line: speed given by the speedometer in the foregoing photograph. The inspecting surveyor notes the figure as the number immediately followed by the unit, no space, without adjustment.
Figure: 7.5km/h
